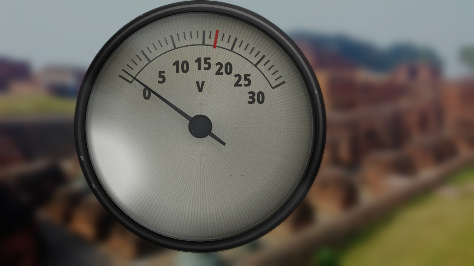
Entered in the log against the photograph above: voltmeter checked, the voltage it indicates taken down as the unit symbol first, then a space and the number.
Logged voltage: V 1
